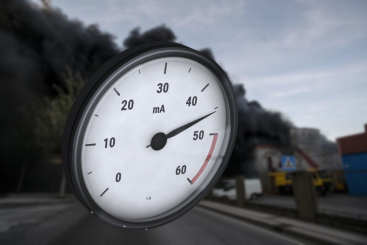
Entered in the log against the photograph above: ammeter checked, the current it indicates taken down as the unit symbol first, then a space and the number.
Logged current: mA 45
